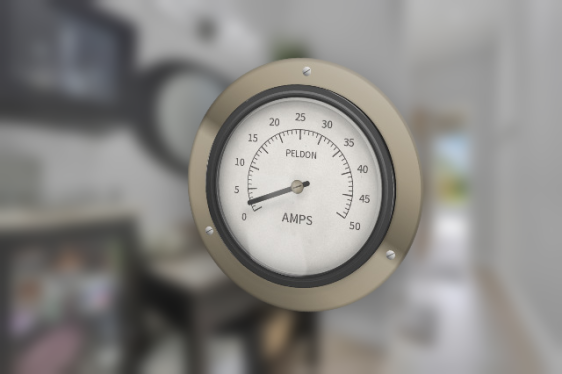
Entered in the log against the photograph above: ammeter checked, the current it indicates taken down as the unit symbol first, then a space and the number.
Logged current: A 2
